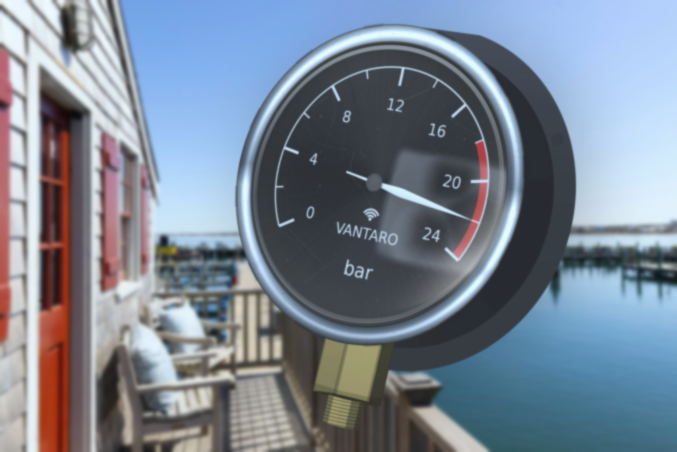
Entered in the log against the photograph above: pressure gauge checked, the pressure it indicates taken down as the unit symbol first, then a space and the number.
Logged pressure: bar 22
